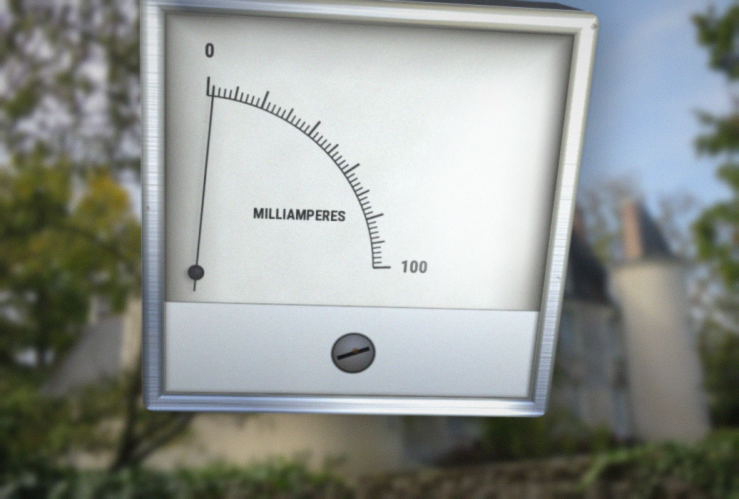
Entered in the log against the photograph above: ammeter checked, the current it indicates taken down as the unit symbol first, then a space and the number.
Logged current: mA 2
